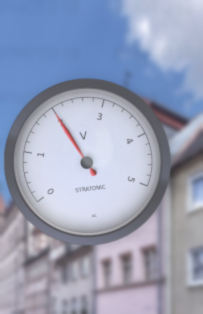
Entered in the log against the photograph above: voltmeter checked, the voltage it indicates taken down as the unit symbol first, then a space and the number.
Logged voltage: V 2
